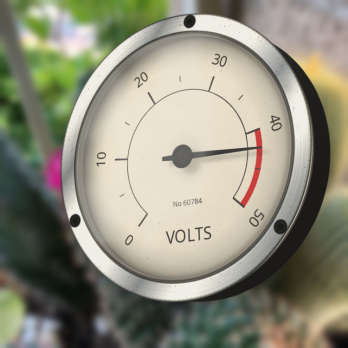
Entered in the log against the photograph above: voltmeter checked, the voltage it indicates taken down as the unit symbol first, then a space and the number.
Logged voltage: V 42.5
